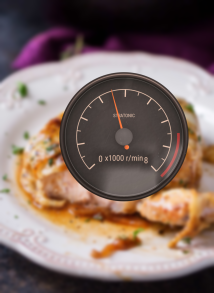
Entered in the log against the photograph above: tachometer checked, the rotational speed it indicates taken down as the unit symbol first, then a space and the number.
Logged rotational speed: rpm 3500
